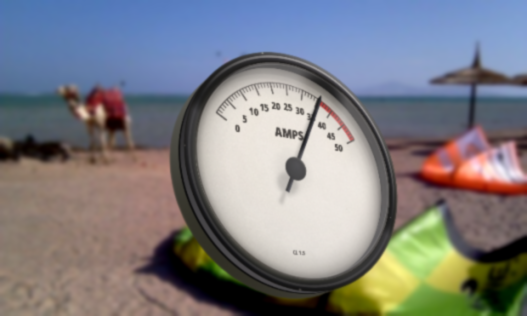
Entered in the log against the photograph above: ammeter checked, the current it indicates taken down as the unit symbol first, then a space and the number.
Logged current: A 35
